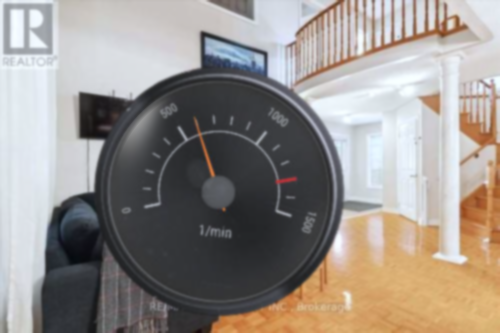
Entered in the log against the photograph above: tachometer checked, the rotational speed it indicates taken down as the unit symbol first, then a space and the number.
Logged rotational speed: rpm 600
